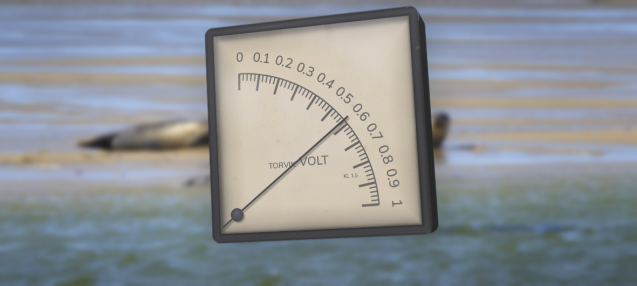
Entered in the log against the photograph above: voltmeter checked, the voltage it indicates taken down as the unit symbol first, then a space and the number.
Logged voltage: V 0.58
